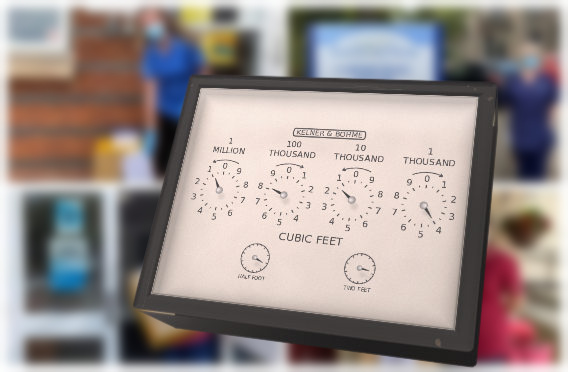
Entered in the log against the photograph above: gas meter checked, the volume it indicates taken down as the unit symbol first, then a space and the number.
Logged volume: ft³ 81400
